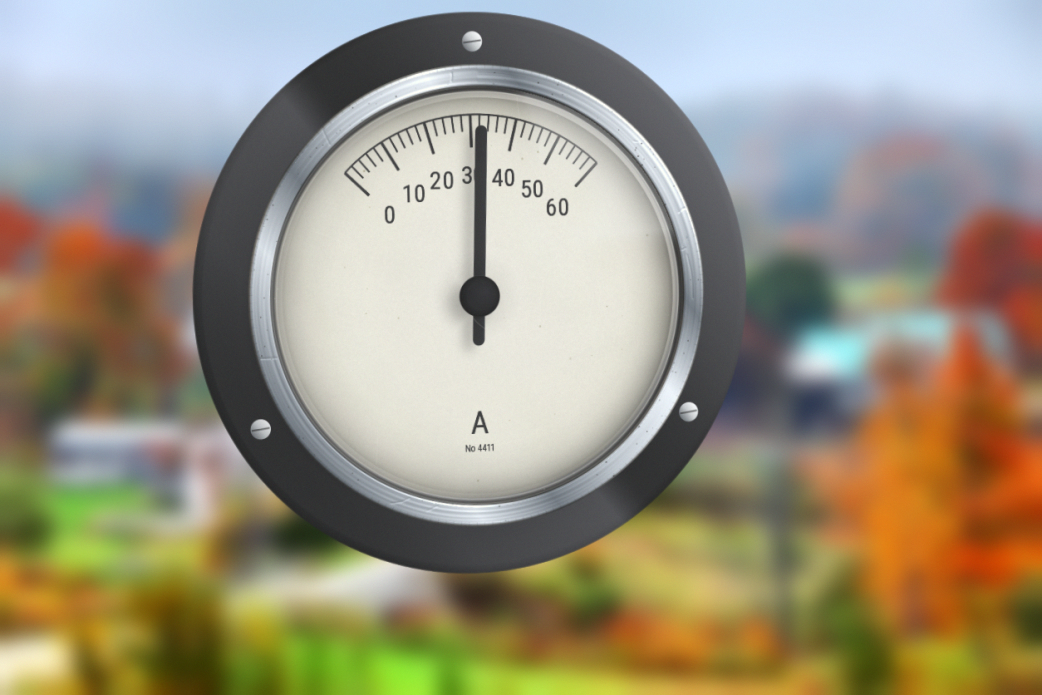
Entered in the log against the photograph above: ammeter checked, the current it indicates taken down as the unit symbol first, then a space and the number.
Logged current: A 32
